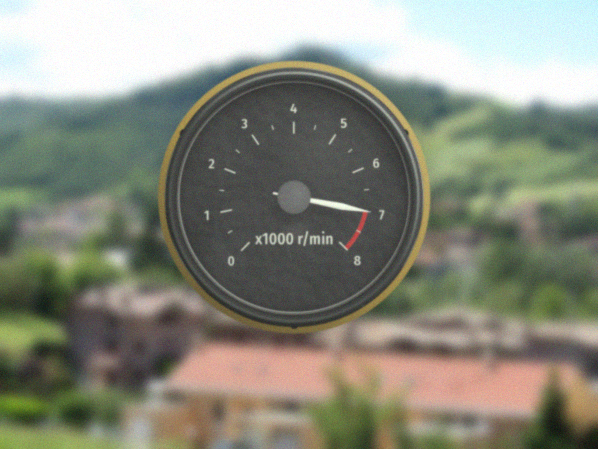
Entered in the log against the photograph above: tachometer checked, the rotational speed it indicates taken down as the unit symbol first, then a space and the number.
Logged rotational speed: rpm 7000
